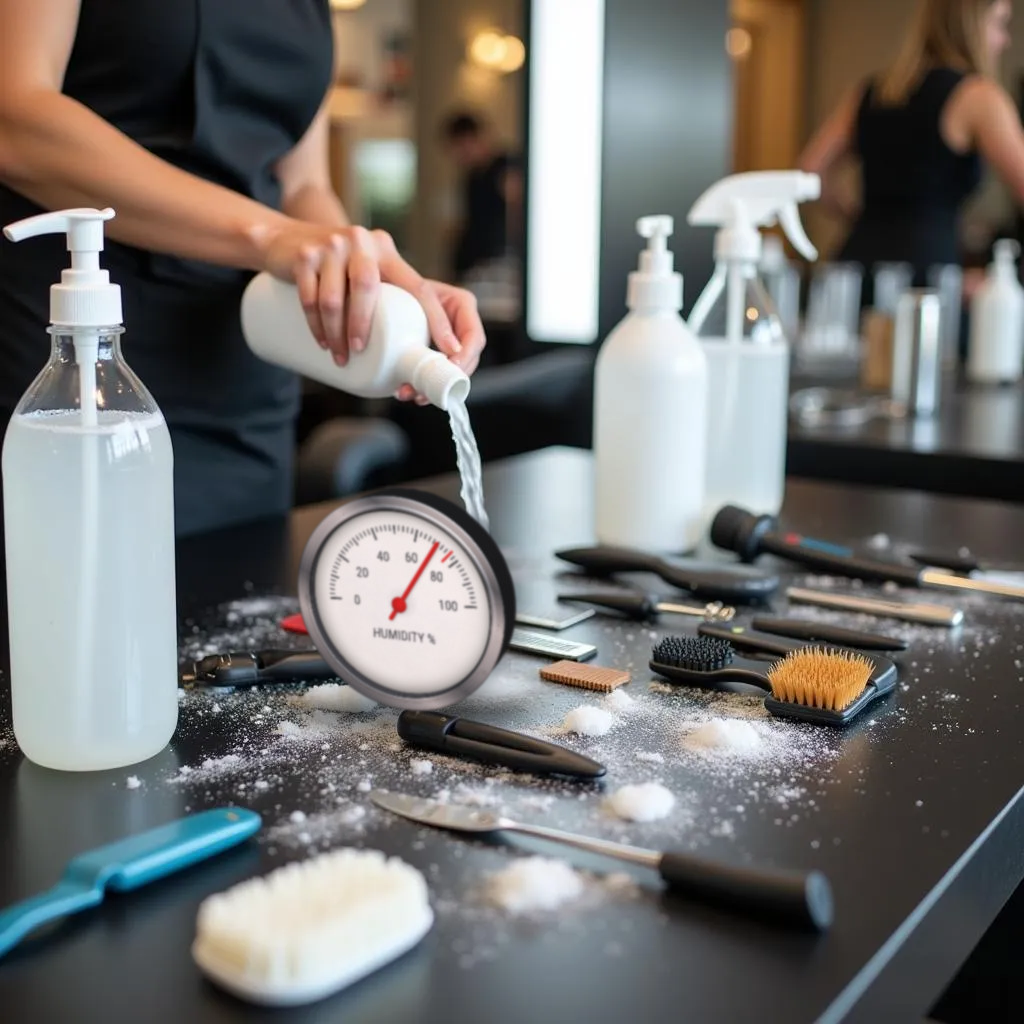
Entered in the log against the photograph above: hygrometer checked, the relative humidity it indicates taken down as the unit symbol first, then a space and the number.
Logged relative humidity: % 70
